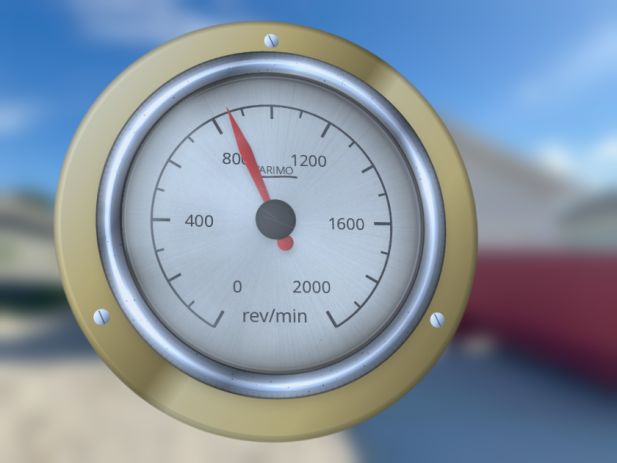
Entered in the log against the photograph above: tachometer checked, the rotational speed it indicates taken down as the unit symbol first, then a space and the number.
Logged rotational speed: rpm 850
